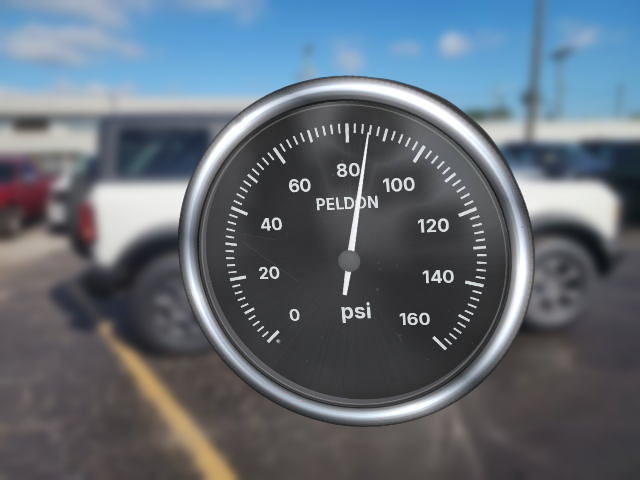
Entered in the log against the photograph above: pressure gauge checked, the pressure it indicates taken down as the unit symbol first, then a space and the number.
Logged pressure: psi 86
